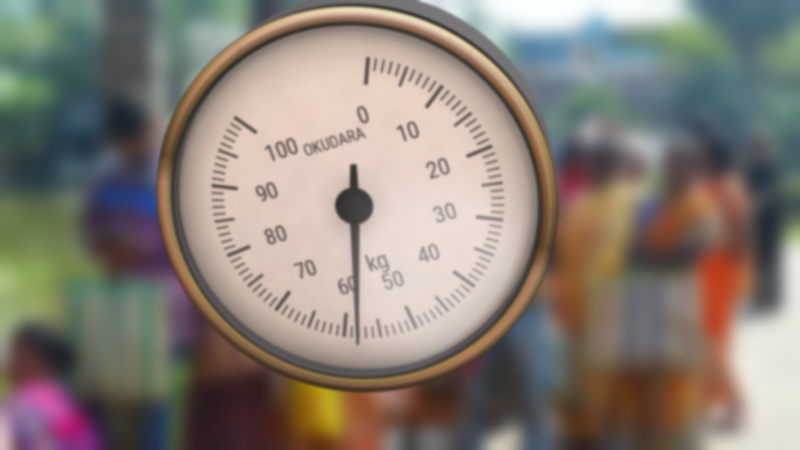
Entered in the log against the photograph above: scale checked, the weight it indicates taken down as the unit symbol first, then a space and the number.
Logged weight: kg 58
